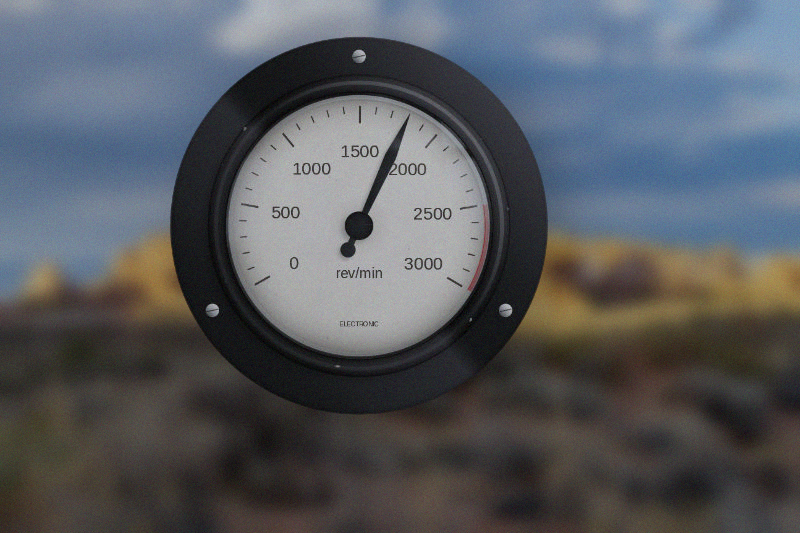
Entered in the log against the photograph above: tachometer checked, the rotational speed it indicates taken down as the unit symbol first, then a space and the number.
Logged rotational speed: rpm 1800
